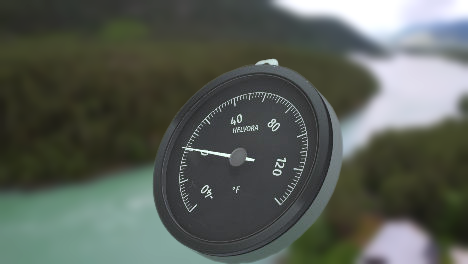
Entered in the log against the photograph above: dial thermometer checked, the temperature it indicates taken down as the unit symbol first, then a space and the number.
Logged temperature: °F 0
